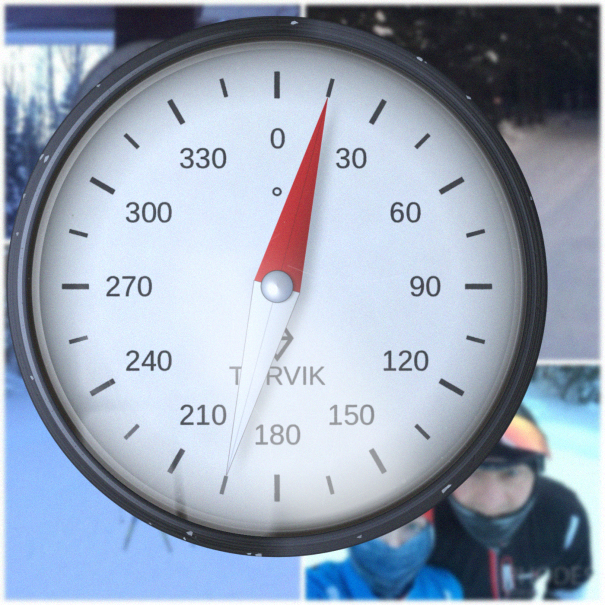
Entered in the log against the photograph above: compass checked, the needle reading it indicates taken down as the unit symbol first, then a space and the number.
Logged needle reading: ° 15
